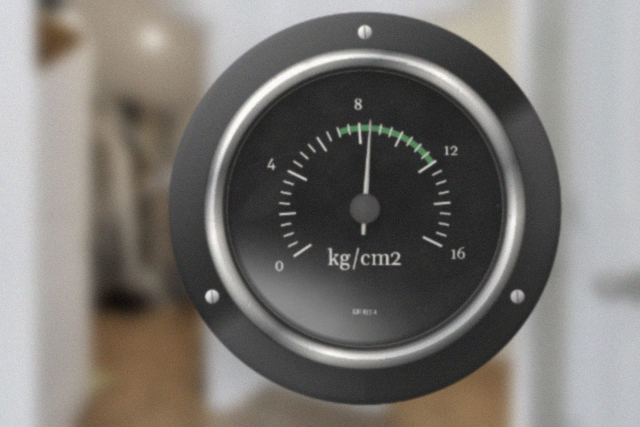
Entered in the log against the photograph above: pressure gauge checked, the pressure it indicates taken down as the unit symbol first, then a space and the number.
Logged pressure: kg/cm² 8.5
